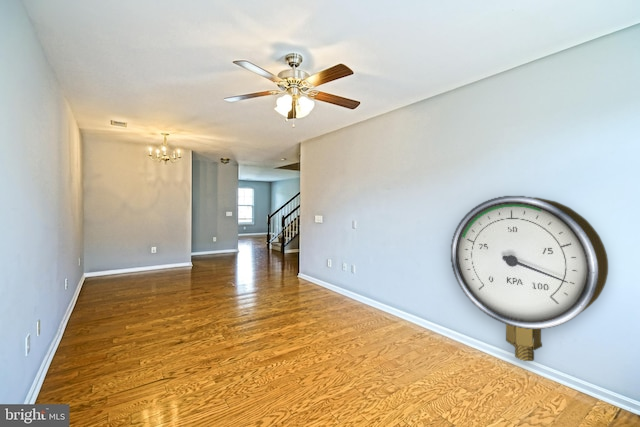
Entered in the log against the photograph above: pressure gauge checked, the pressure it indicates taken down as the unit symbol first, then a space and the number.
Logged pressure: kPa 90
